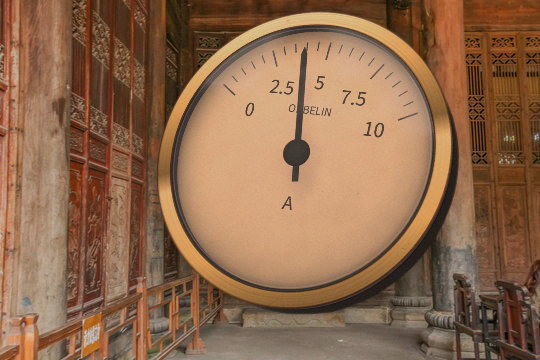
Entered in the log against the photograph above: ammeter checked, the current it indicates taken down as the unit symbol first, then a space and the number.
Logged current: A 4
